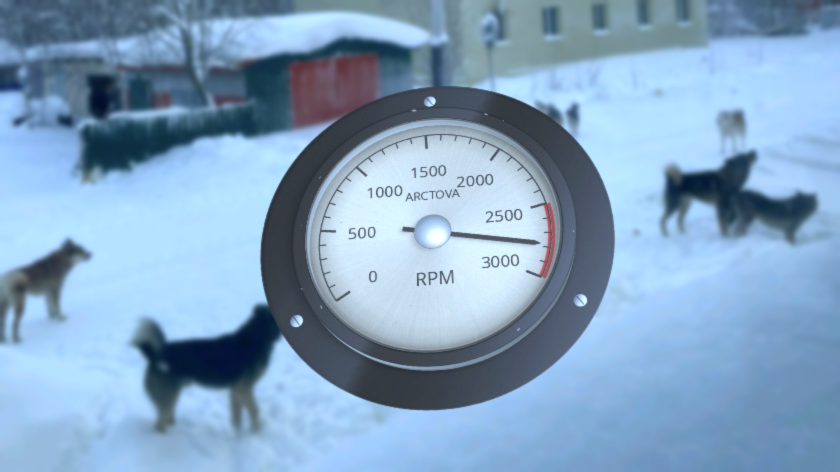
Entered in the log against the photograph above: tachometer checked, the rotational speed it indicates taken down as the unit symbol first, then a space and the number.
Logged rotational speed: rpm 2800
